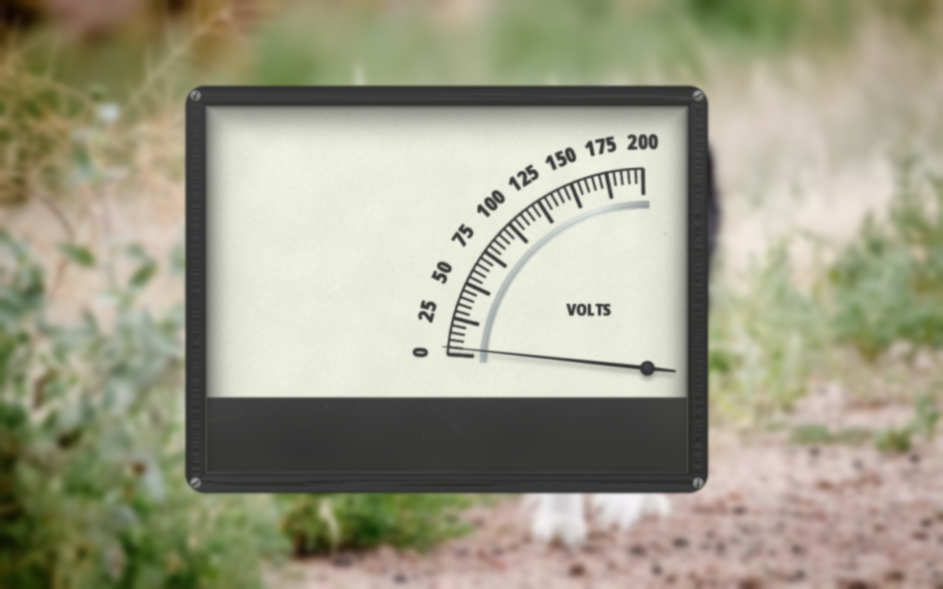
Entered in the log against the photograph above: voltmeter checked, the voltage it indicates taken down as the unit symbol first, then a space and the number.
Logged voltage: V 5
